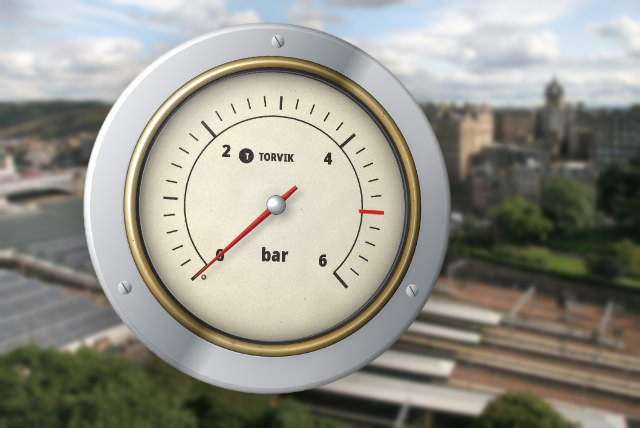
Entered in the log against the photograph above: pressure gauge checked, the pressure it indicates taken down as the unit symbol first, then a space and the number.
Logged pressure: bar 0
